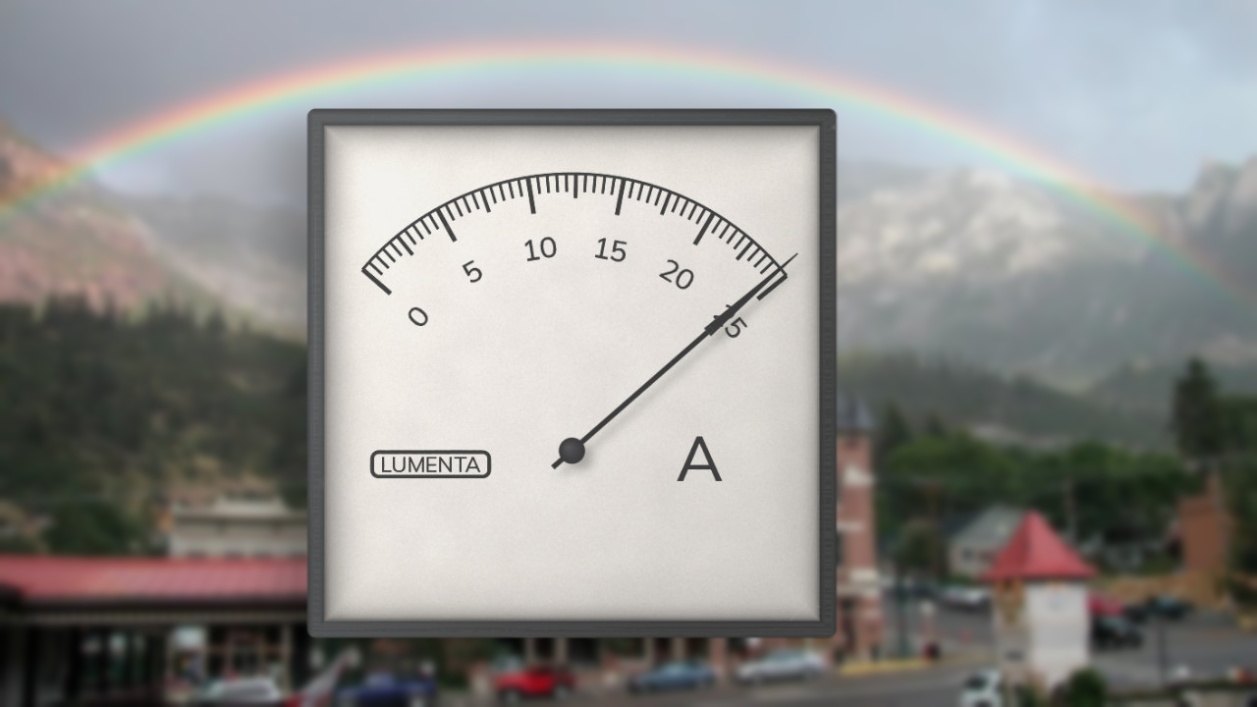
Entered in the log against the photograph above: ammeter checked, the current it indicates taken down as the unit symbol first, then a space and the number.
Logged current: A 24.5
